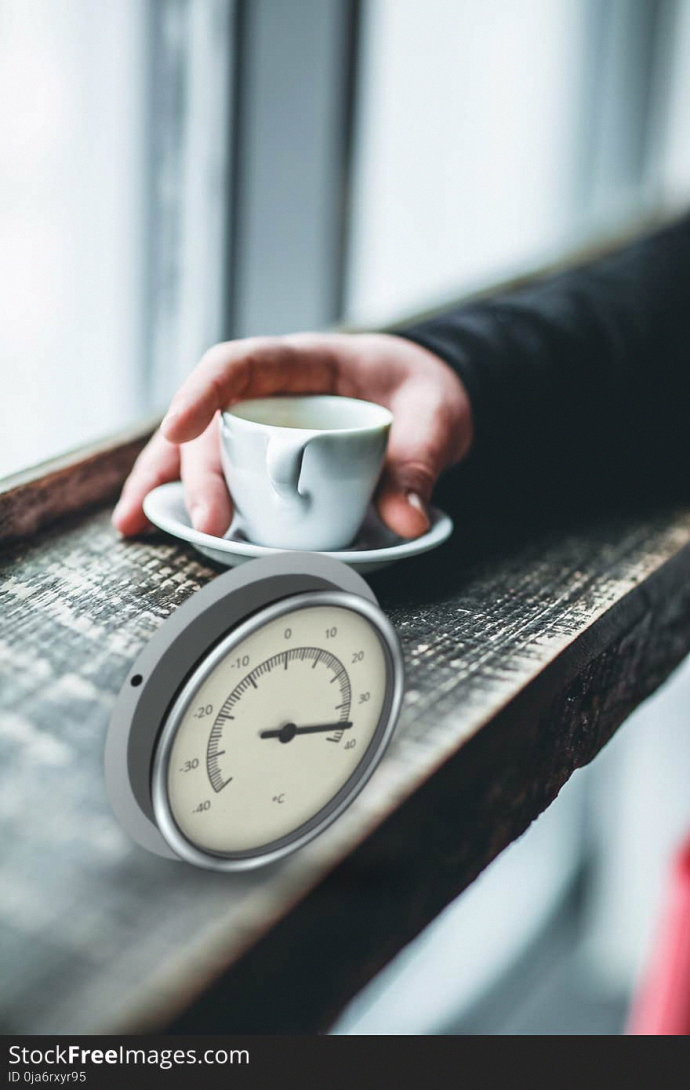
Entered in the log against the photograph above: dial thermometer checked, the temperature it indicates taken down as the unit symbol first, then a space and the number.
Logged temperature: °C 35
